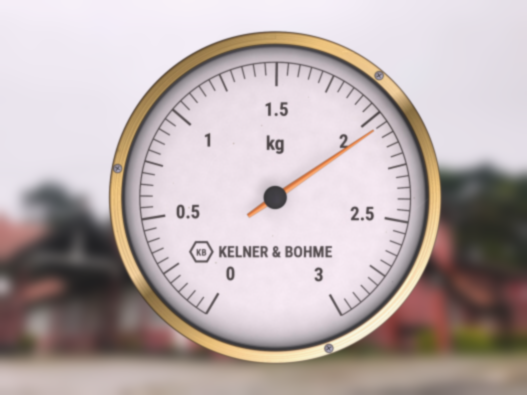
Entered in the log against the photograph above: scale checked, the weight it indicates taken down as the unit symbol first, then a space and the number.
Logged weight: kg 2.05
